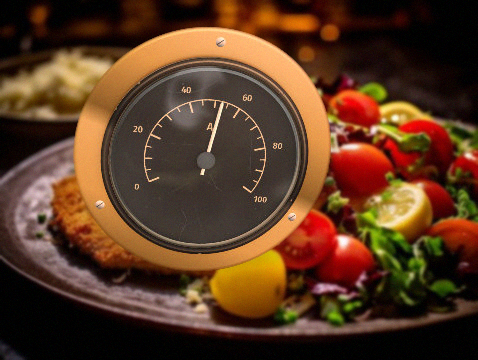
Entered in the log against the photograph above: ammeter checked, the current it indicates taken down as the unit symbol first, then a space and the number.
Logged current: A 52.5
